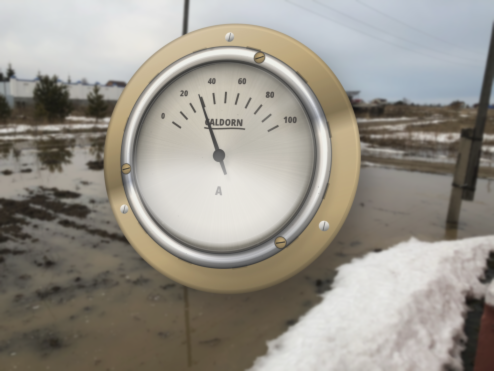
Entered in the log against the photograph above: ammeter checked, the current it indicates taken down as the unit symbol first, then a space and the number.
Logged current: A 30
